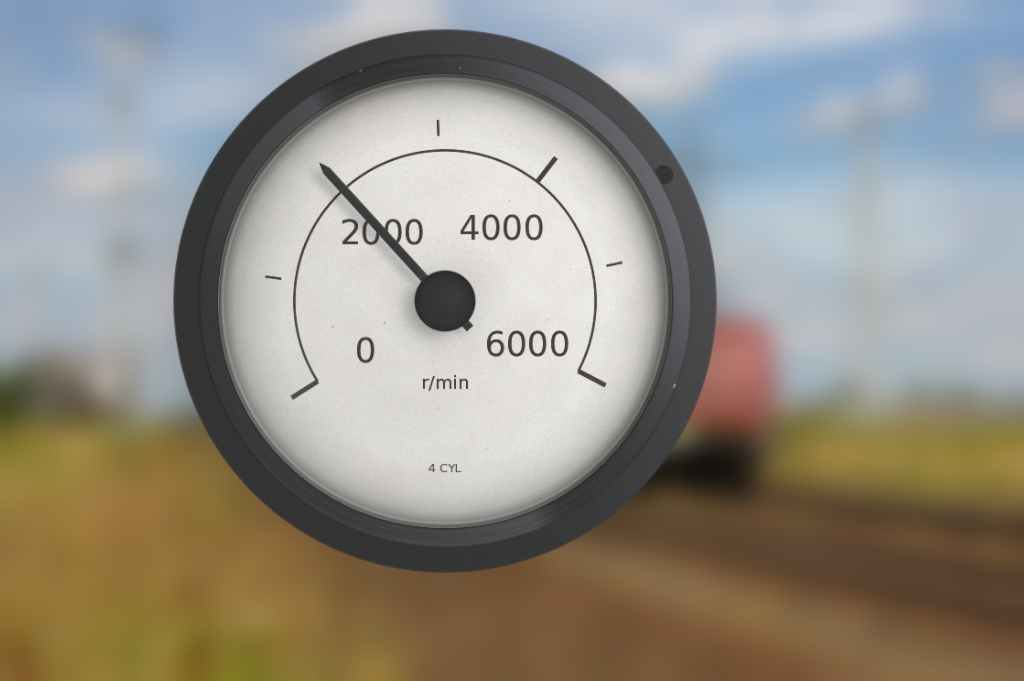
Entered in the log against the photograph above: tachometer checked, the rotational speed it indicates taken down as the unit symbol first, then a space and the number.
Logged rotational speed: rpm 2000
